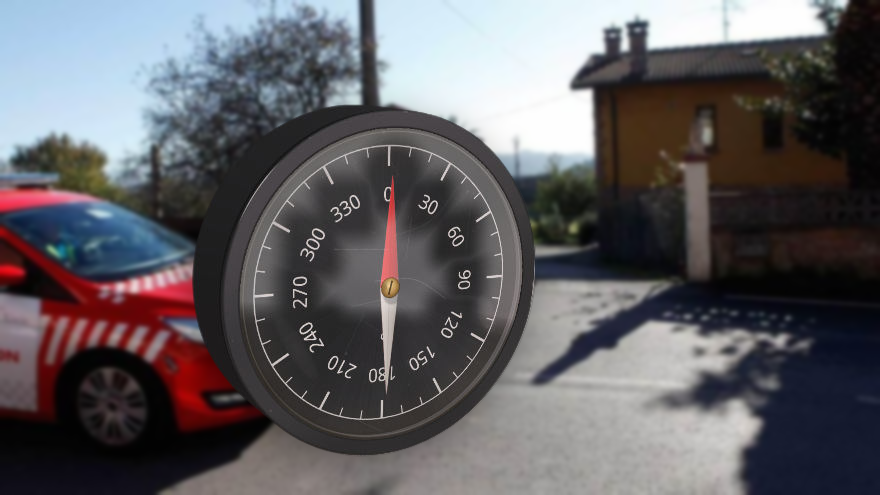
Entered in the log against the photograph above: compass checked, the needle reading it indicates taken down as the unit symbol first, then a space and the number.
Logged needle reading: ° 0
